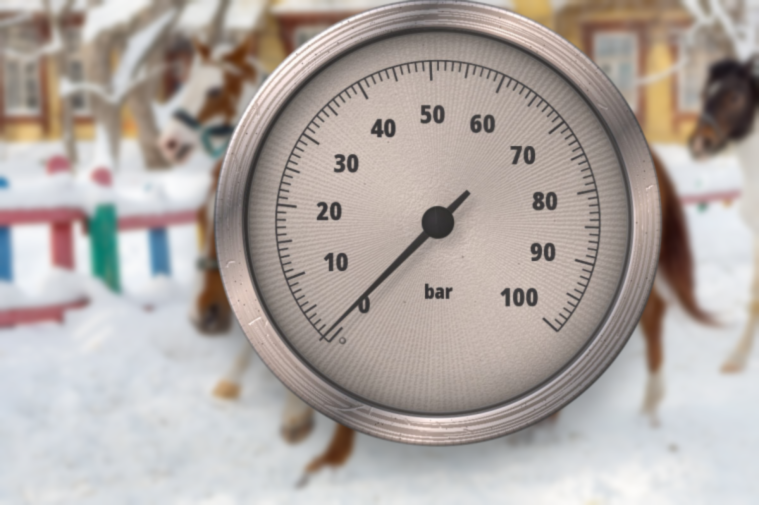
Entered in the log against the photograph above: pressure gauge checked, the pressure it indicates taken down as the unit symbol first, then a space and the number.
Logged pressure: bar 1
